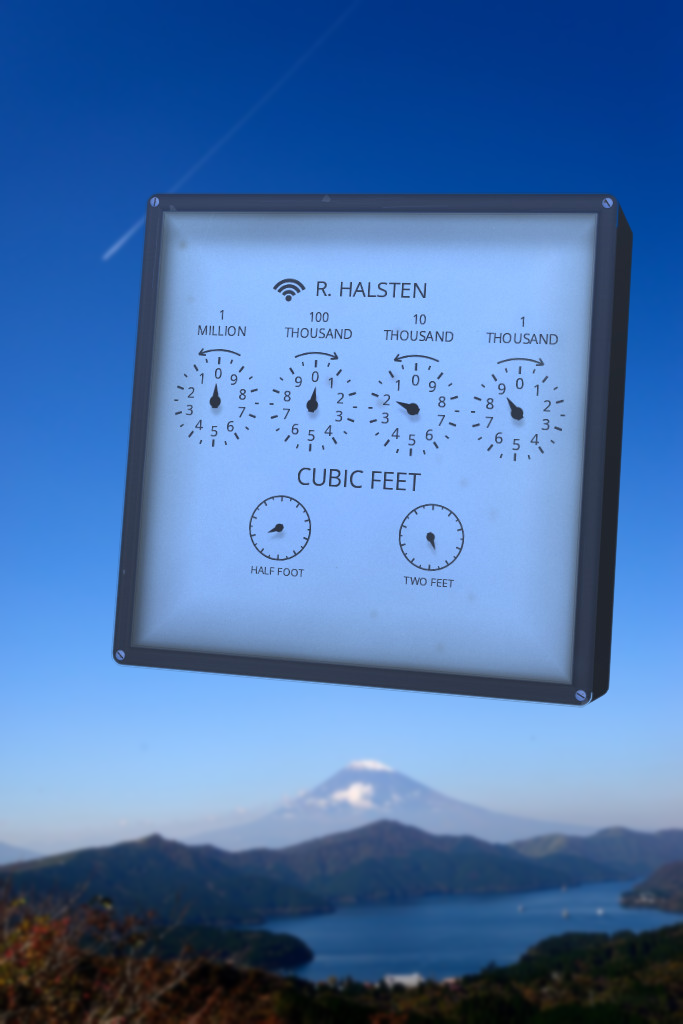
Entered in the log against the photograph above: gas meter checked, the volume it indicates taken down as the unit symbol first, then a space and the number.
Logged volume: ft³ 1900
